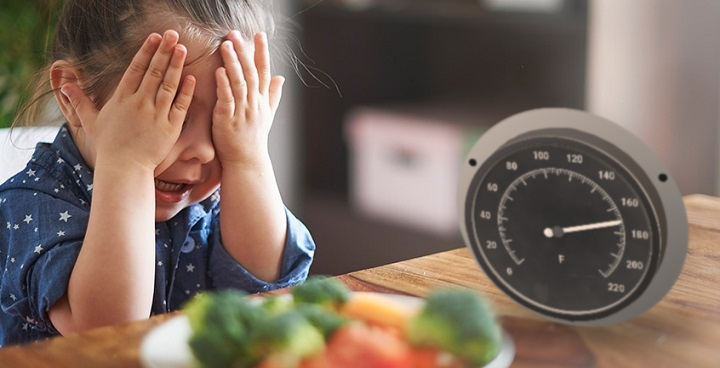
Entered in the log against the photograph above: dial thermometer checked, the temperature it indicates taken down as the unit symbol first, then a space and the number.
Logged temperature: °F 170
